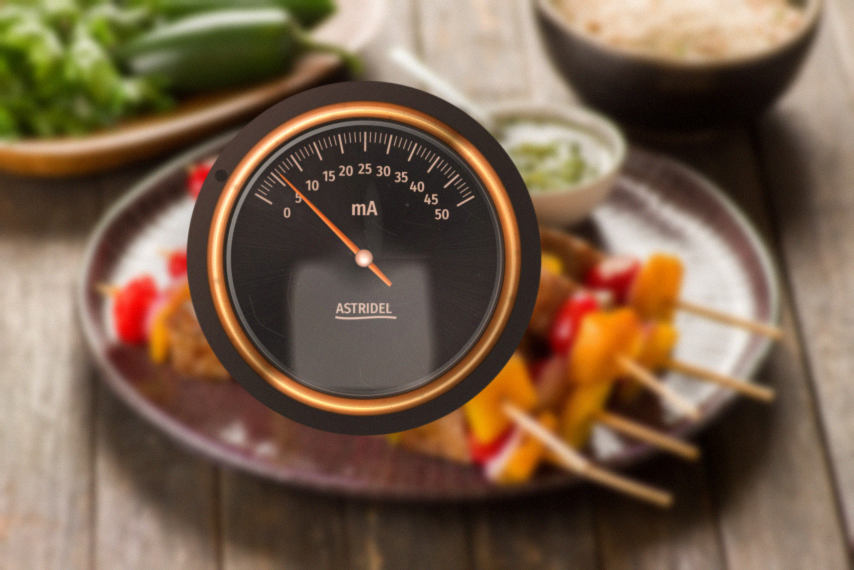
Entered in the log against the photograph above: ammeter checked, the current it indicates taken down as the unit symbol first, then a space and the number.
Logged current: mA 6
